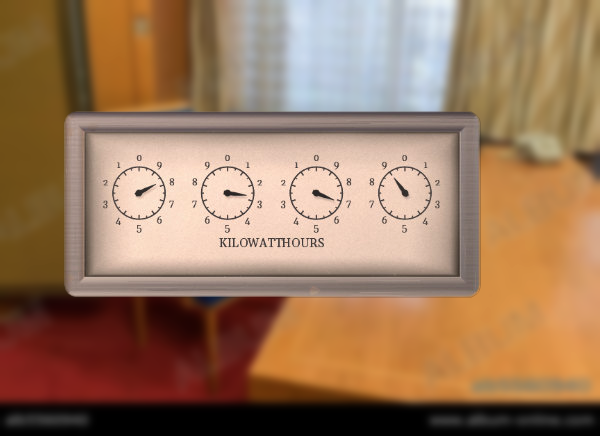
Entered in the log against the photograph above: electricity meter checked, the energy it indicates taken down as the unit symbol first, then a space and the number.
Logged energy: kWh 8269
